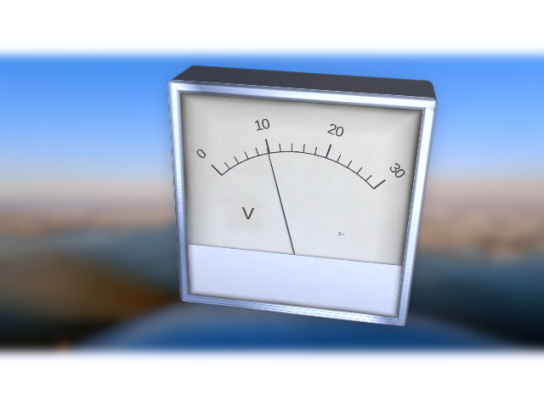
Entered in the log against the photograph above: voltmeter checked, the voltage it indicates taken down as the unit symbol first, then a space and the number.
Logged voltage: V 10
